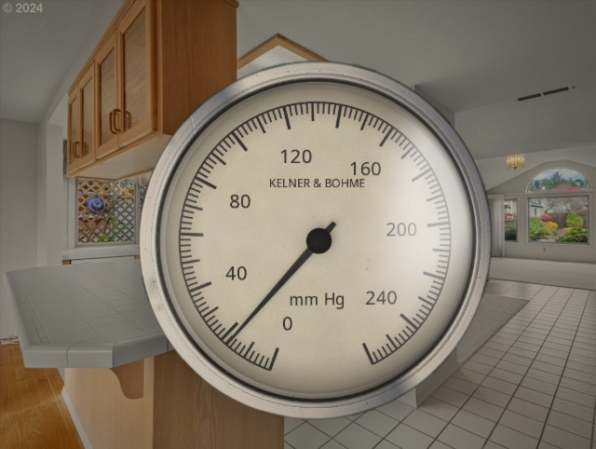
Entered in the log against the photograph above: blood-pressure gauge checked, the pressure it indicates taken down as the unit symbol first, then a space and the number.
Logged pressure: mmHg 18
